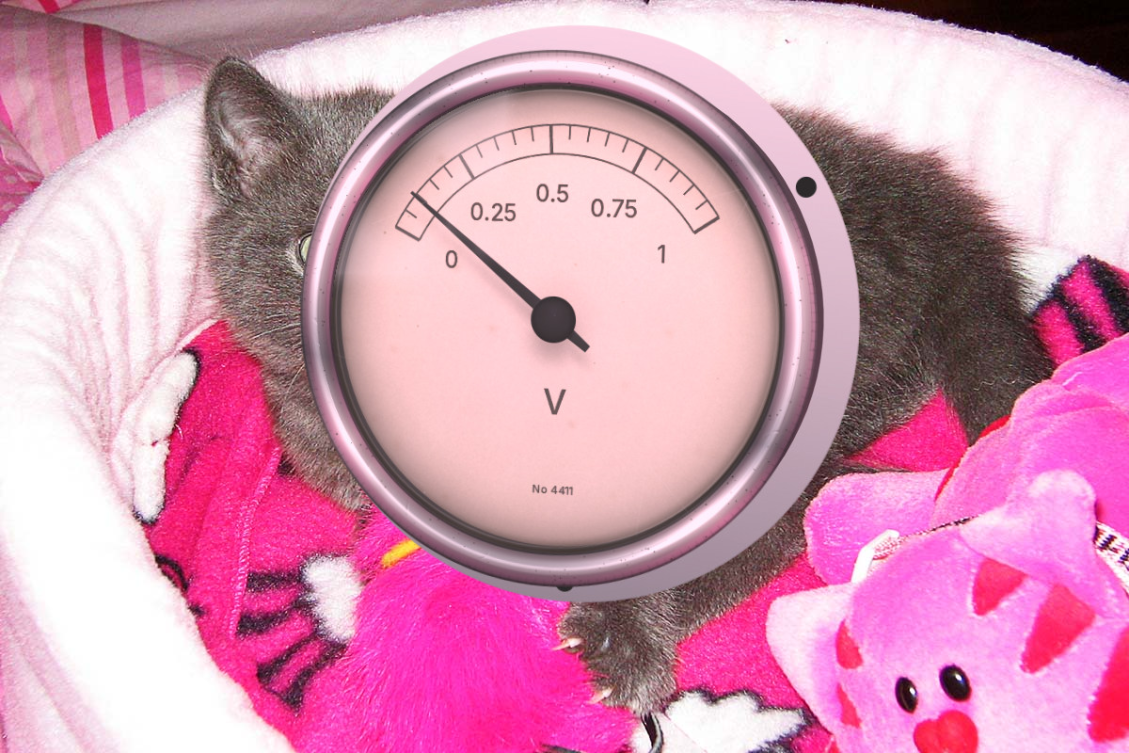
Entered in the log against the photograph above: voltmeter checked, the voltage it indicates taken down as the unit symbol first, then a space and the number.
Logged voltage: V 0.1
